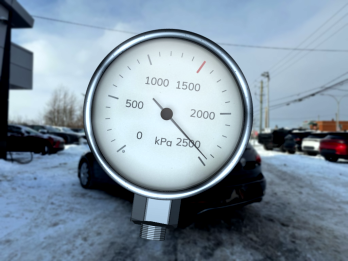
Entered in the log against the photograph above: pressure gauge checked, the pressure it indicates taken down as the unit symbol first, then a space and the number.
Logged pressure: kPa 2450
